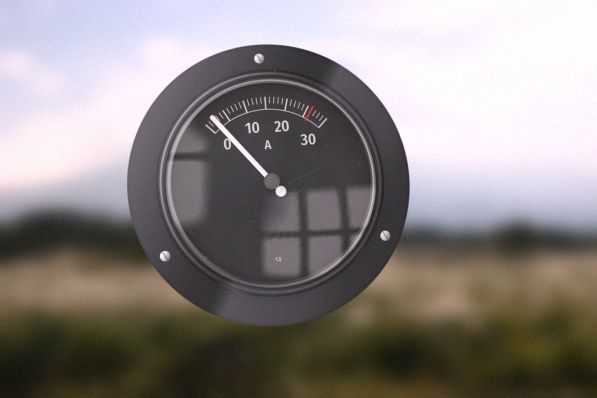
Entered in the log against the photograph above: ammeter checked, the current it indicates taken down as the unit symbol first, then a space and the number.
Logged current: A 2
